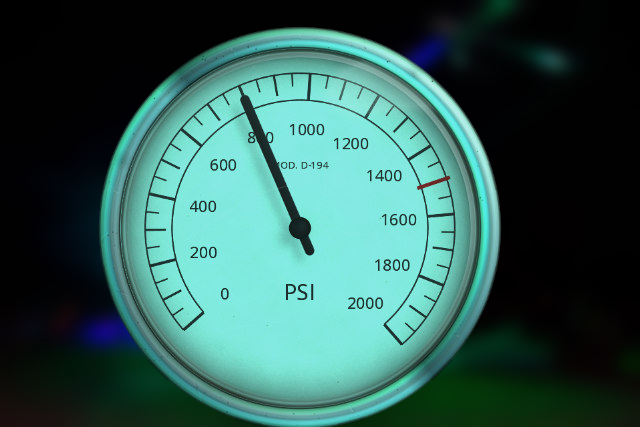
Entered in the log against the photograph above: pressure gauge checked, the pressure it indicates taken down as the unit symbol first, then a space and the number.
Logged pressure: psi 800
